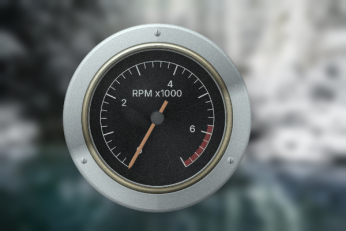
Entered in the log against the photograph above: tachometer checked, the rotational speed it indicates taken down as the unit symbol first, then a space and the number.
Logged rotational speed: rpm 0
